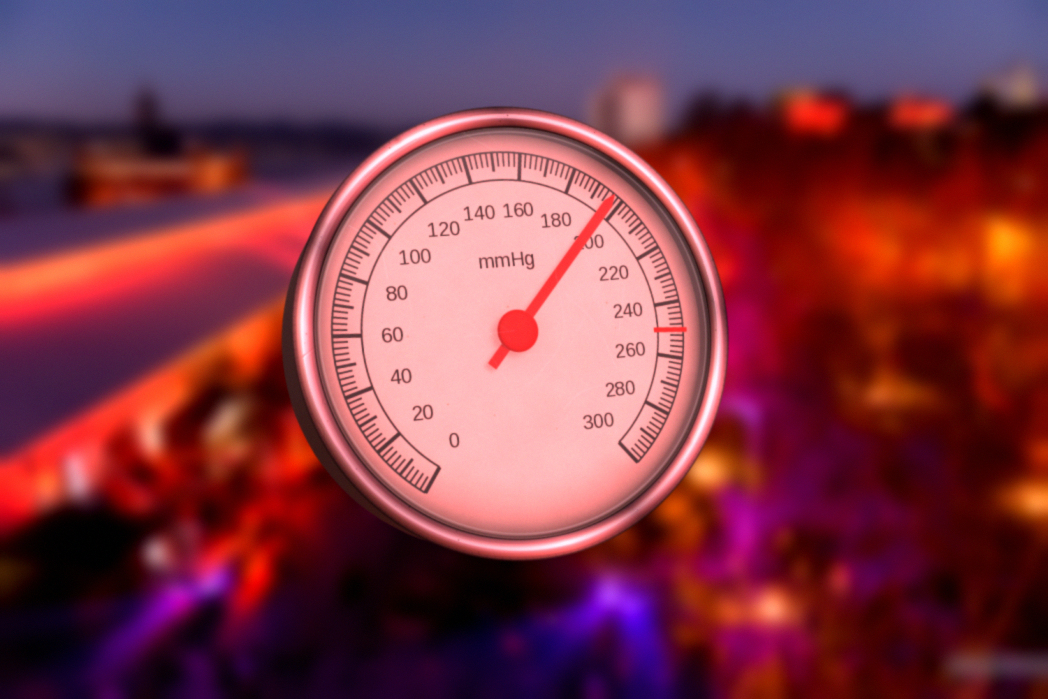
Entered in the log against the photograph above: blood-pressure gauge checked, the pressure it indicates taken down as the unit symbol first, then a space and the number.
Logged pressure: mmHg 196
